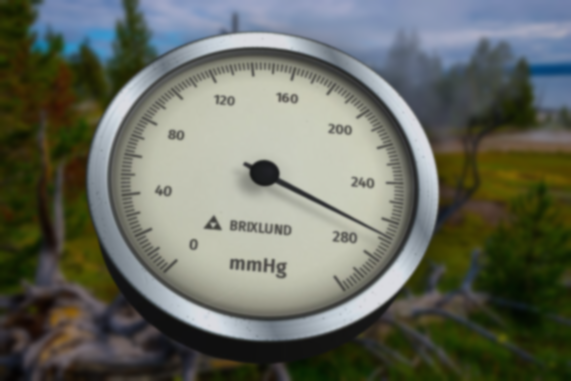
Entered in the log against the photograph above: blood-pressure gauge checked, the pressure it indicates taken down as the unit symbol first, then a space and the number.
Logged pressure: mmHg 270
